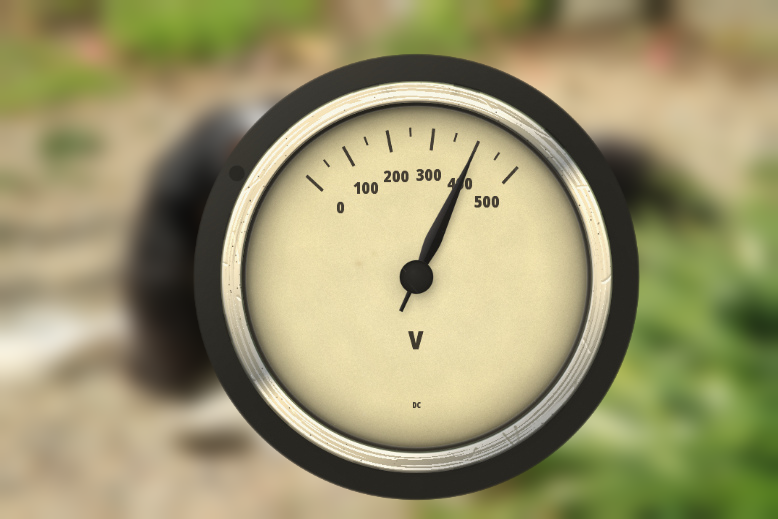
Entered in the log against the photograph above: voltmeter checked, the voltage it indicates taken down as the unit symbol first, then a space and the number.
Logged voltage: V 400
